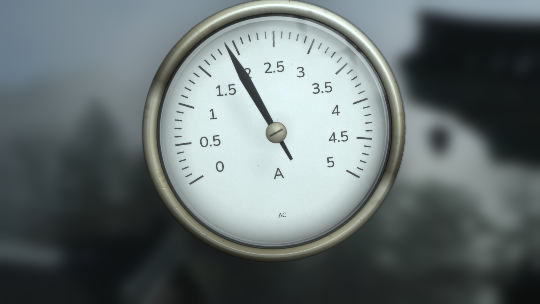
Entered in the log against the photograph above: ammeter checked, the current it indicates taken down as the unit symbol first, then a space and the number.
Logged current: A 1.9
